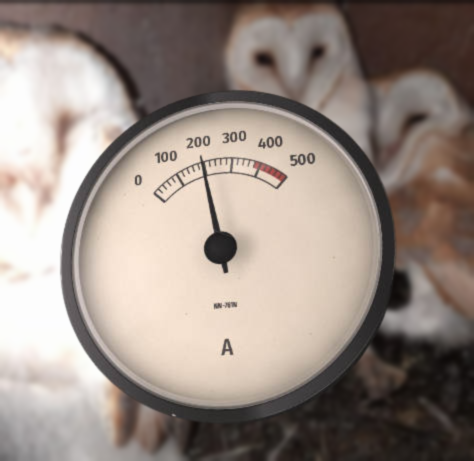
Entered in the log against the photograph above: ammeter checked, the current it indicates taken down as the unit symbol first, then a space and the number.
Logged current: A 200
